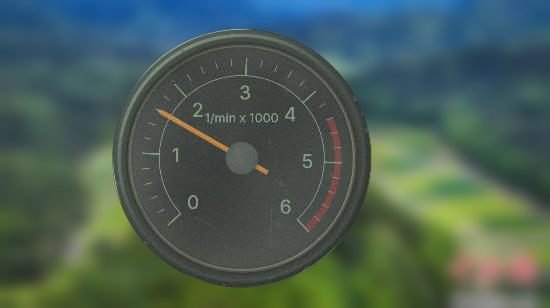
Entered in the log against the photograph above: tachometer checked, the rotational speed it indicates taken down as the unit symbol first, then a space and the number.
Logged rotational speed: rpm 1600
